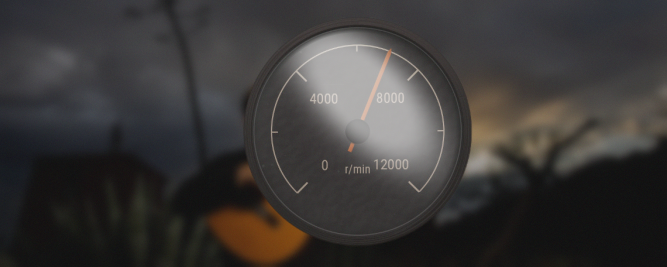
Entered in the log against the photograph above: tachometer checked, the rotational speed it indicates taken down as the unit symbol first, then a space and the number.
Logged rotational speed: rpm 7000
